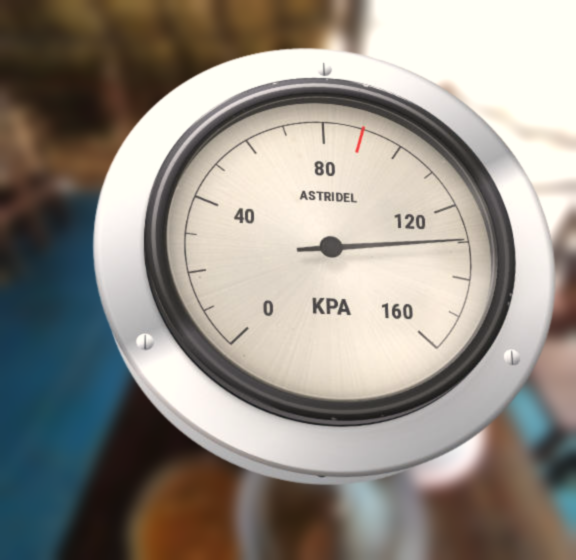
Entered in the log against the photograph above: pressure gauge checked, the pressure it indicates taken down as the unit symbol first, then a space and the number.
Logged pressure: kPa 130
